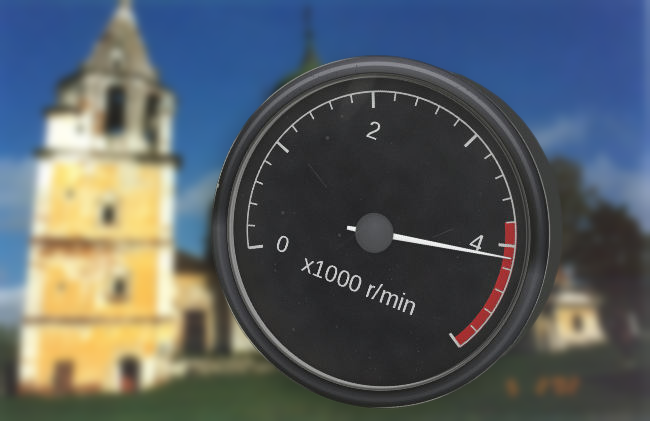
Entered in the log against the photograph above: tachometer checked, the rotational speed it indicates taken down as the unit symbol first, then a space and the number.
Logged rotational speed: rpm 4100
